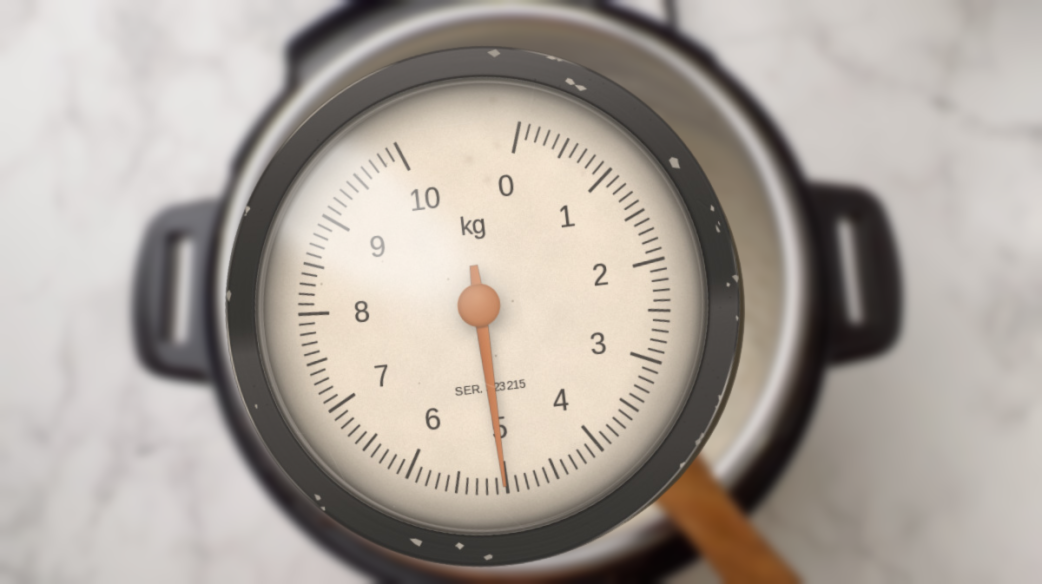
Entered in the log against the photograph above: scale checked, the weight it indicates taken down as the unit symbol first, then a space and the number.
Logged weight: kg 5
